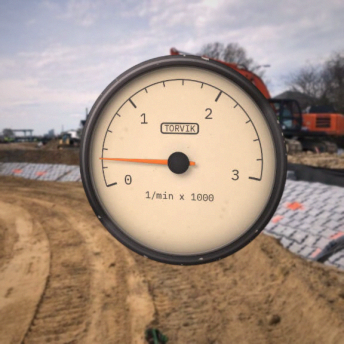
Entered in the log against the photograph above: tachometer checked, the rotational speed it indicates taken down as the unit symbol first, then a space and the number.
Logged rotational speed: rpm 300
